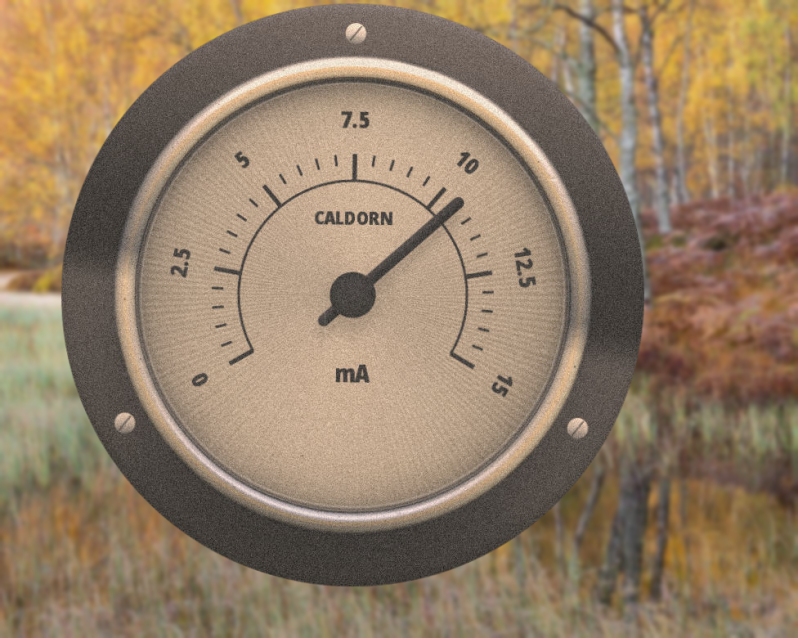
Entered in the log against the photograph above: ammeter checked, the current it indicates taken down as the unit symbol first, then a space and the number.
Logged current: mA 10.5
